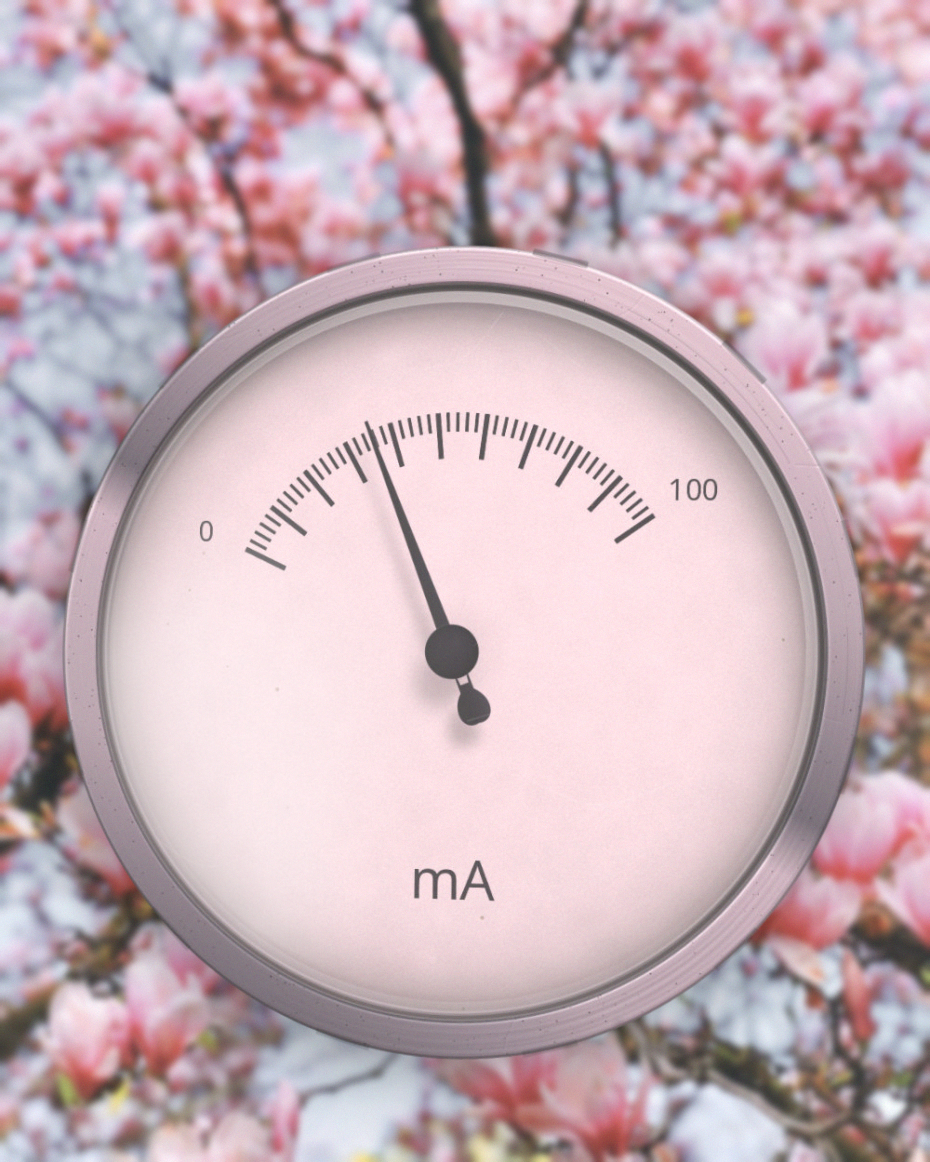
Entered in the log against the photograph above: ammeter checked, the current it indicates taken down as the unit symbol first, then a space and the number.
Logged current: mA 36
